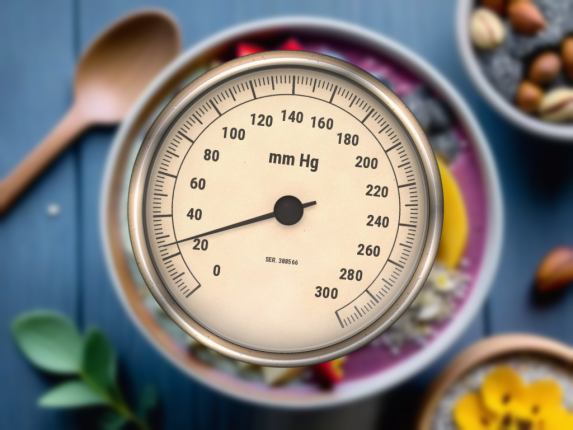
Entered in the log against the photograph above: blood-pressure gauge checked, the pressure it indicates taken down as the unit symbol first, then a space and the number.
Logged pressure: mmHg 26
